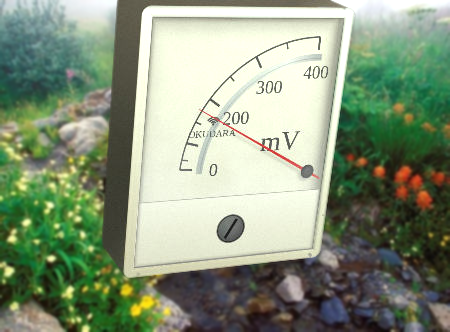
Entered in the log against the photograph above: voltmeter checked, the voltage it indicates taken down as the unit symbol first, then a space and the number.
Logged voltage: mV 175
